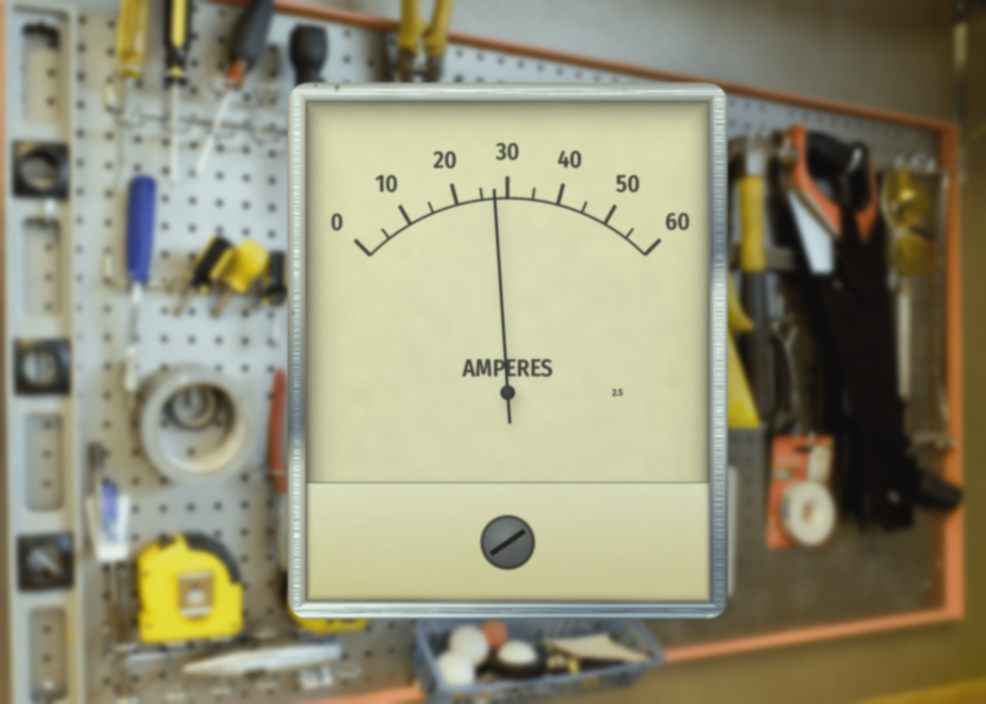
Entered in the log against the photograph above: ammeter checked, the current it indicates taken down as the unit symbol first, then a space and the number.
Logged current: A 27.5
